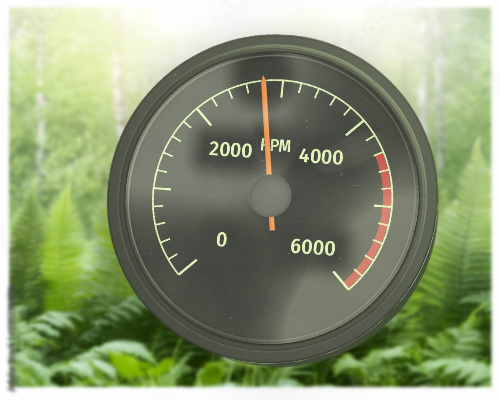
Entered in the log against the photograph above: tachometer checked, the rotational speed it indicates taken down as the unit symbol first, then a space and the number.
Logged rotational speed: rpm 2800
